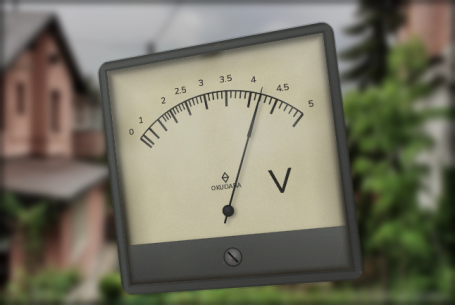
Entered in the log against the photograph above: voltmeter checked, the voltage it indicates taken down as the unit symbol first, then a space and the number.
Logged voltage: V 4.2
